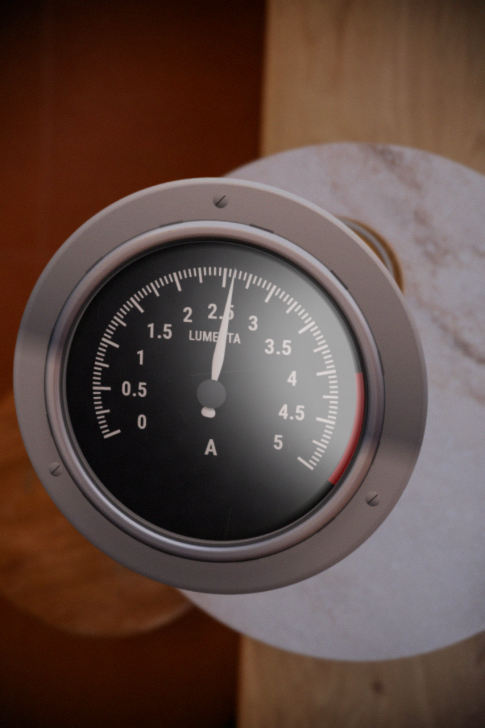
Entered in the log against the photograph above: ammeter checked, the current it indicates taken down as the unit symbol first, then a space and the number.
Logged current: A 2.6
